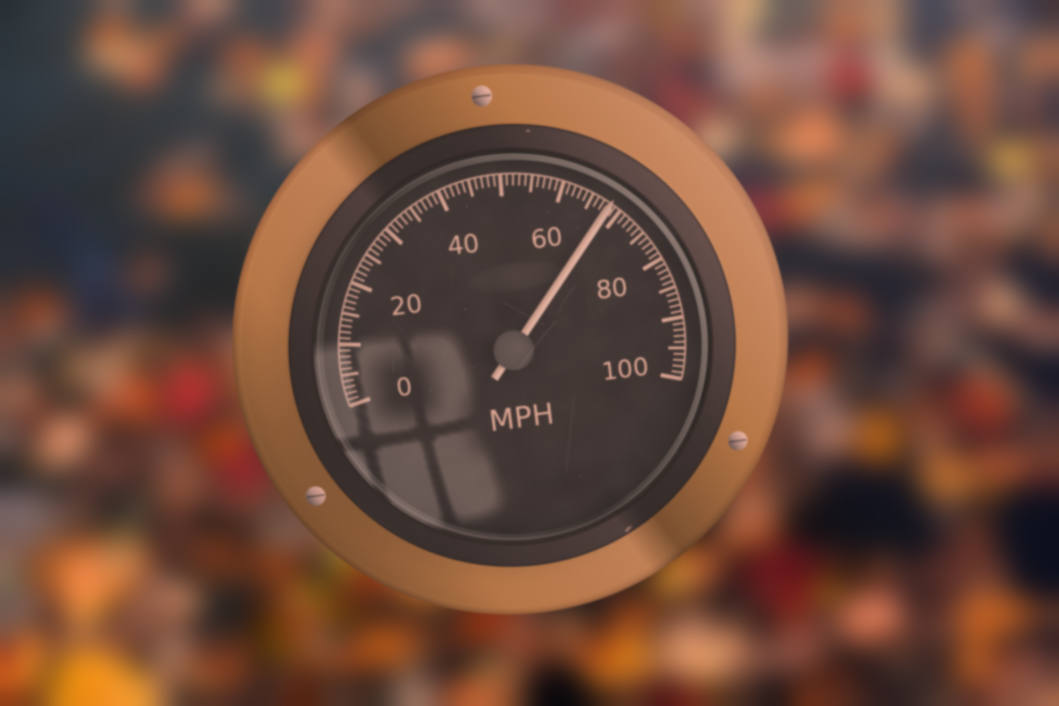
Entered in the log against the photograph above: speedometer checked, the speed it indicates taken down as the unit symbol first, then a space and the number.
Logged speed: mph 68
